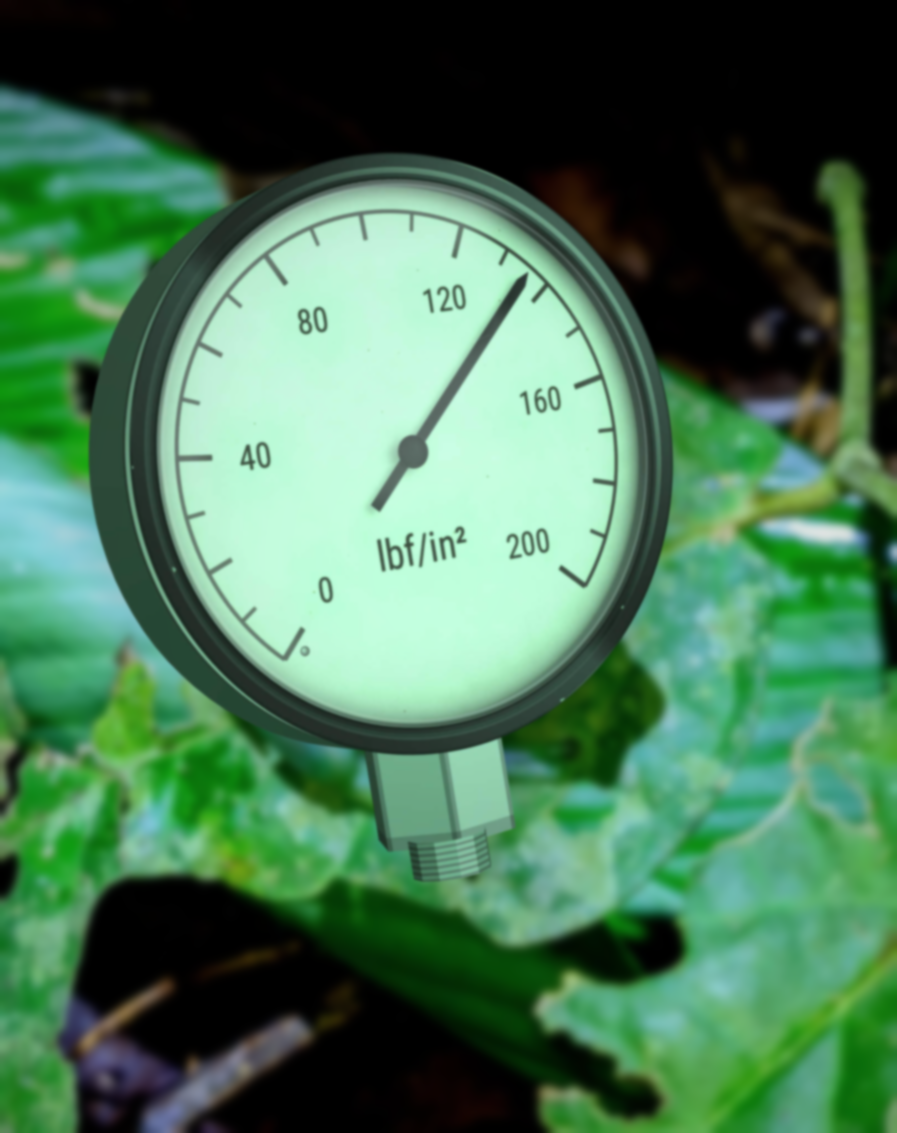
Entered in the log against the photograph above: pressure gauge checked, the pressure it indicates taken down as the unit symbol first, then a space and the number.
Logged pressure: psi 135
